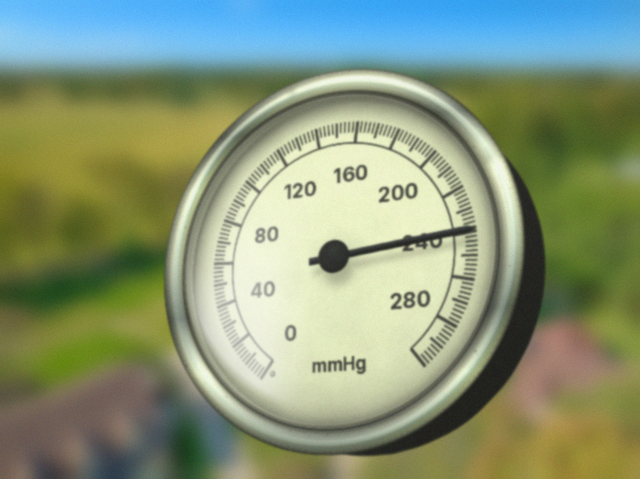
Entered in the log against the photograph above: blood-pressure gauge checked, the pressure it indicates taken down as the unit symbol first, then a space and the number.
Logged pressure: mmHg 240
